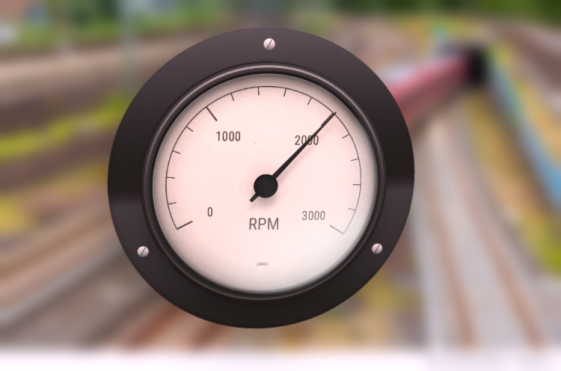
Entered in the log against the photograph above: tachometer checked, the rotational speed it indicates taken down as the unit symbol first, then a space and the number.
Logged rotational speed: rpm 2000
